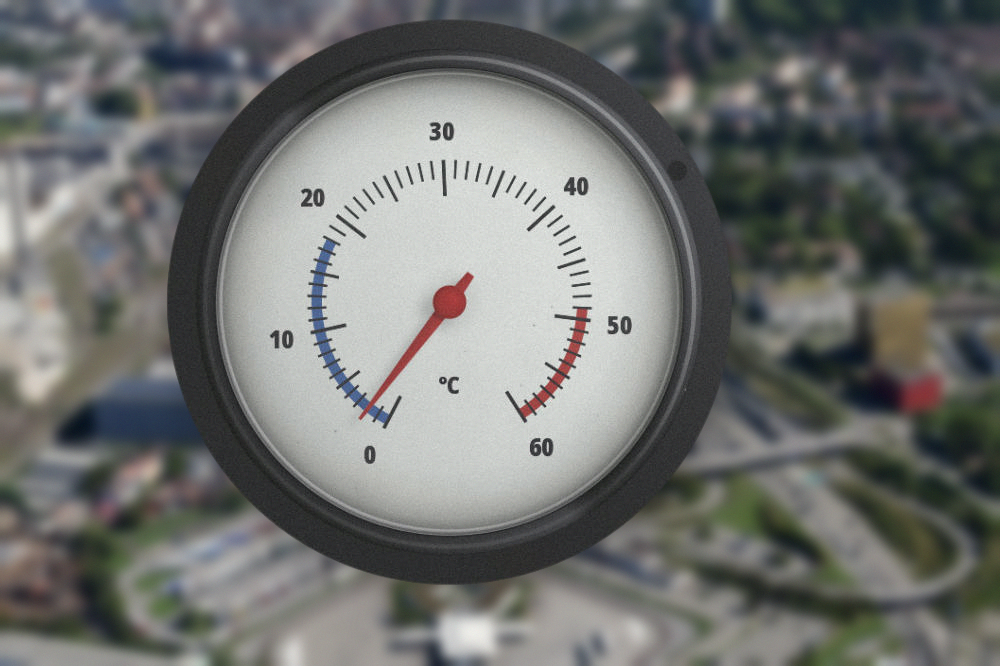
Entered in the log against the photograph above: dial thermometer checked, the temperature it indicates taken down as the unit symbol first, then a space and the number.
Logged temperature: °C 2
